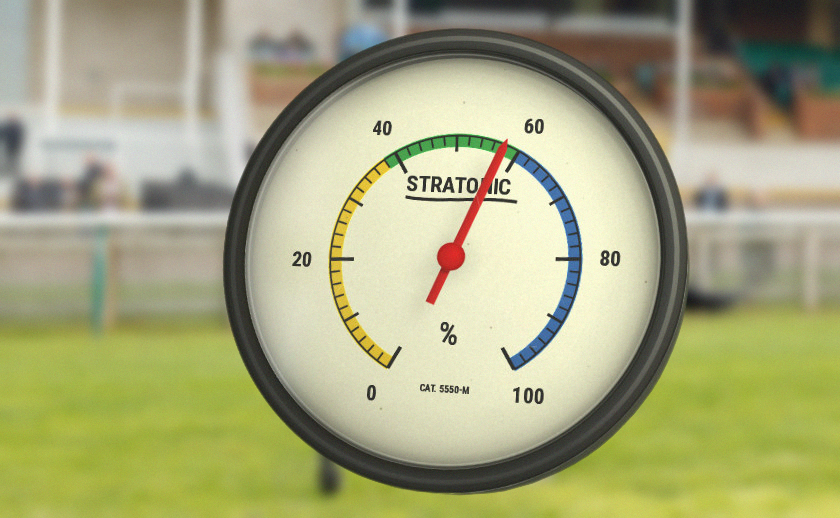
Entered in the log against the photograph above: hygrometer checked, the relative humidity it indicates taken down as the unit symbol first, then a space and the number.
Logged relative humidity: % 58
